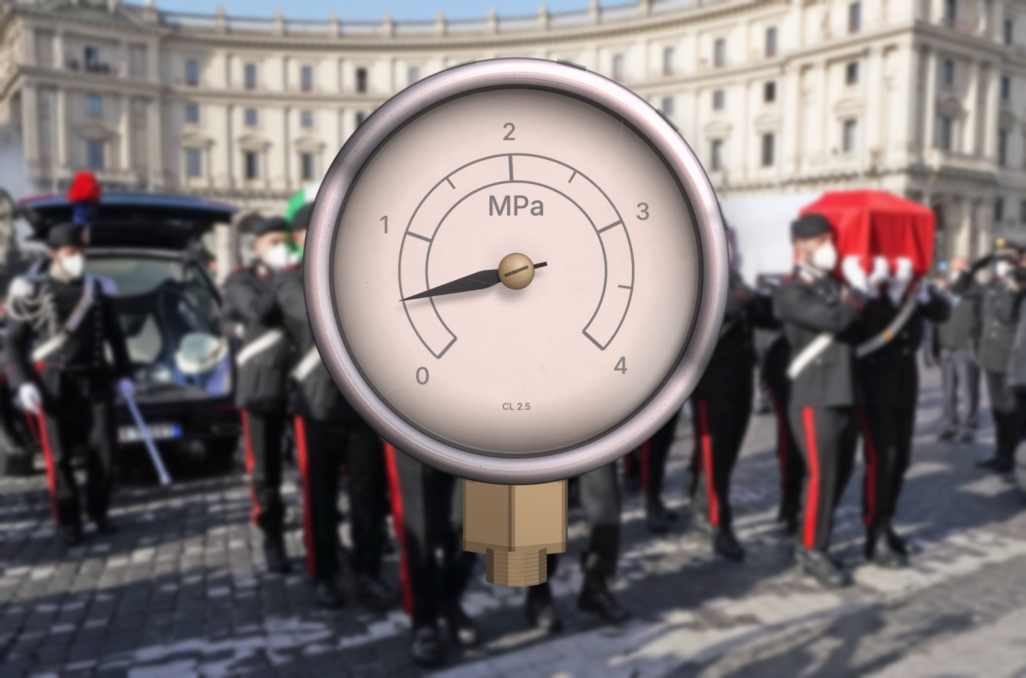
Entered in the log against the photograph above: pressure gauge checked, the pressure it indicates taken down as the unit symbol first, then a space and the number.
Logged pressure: MPa 0.5
